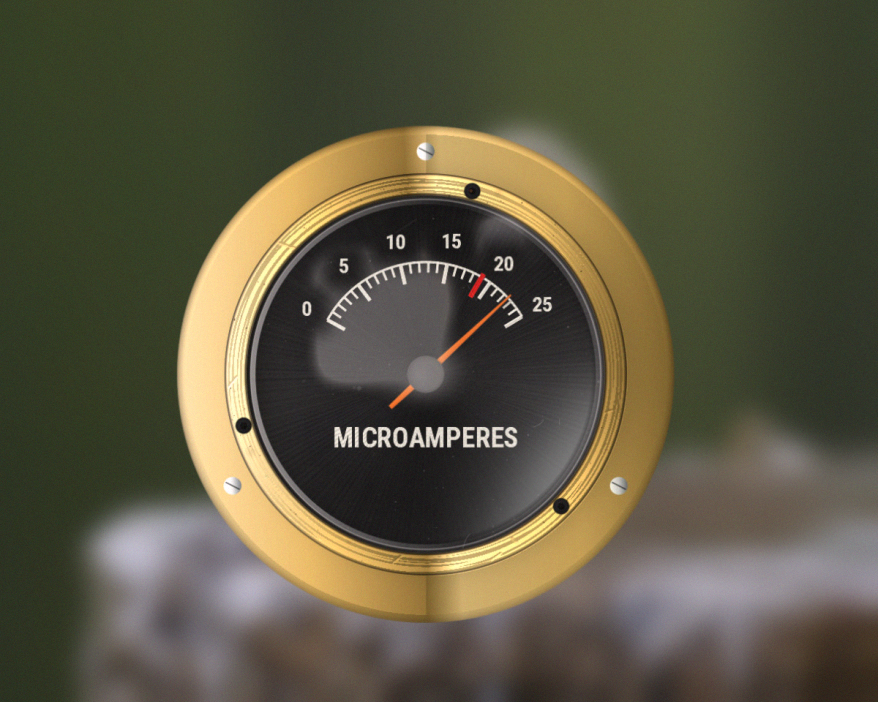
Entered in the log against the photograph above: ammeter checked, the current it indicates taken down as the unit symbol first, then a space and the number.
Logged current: µA 22.5
